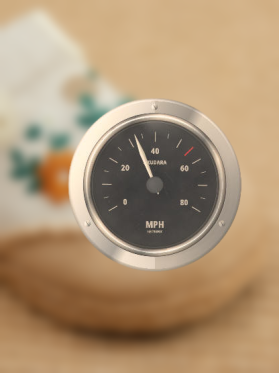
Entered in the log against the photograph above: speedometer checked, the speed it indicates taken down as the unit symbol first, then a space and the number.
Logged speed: mph 32.5
